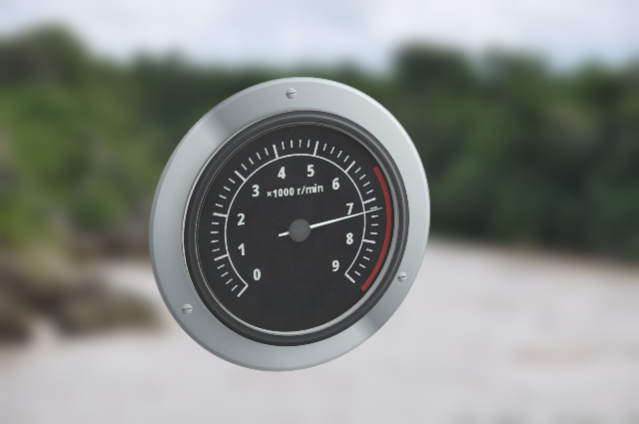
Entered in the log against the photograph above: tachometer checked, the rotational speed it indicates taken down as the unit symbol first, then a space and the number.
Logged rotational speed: rpm 7200
